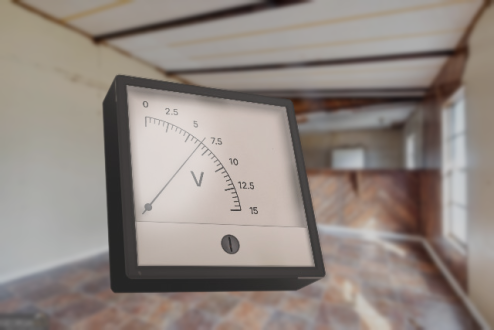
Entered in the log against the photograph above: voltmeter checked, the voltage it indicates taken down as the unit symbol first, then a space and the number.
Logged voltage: V 6.5
